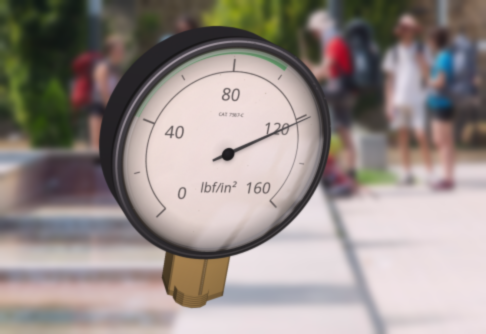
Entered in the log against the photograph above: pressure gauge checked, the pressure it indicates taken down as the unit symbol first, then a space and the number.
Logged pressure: psi 120
